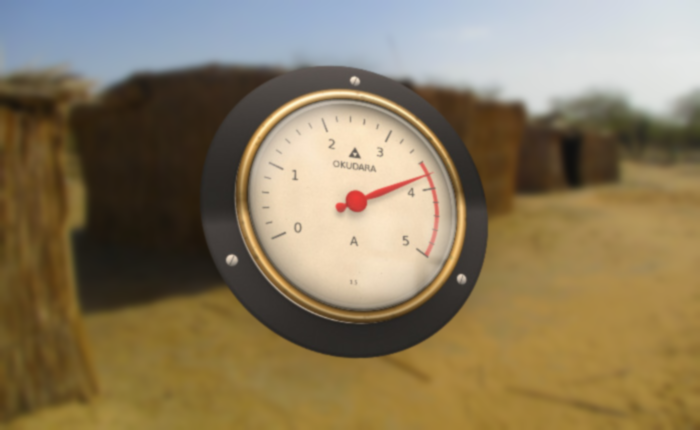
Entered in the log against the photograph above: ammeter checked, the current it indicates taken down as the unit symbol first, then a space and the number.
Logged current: A 3.8
